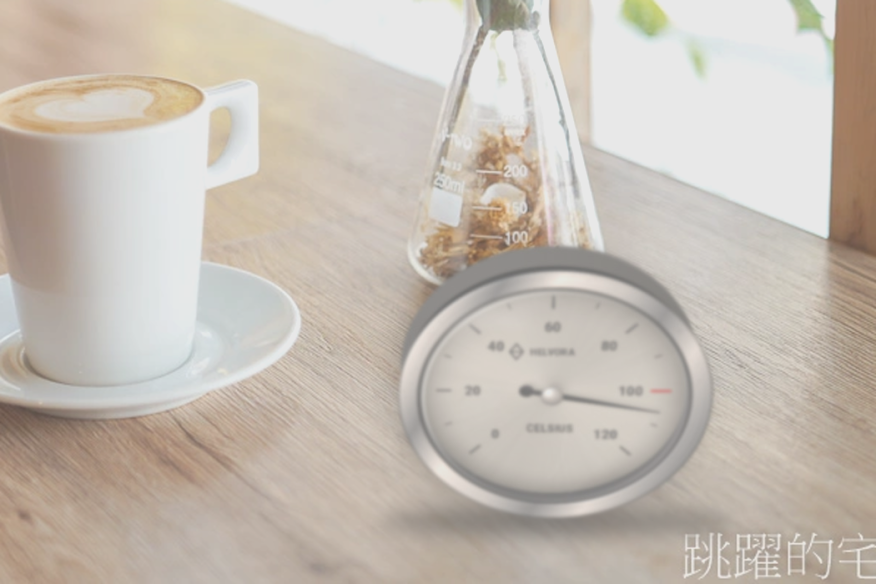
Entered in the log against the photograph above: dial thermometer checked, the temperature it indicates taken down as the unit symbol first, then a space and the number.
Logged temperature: °C 105
